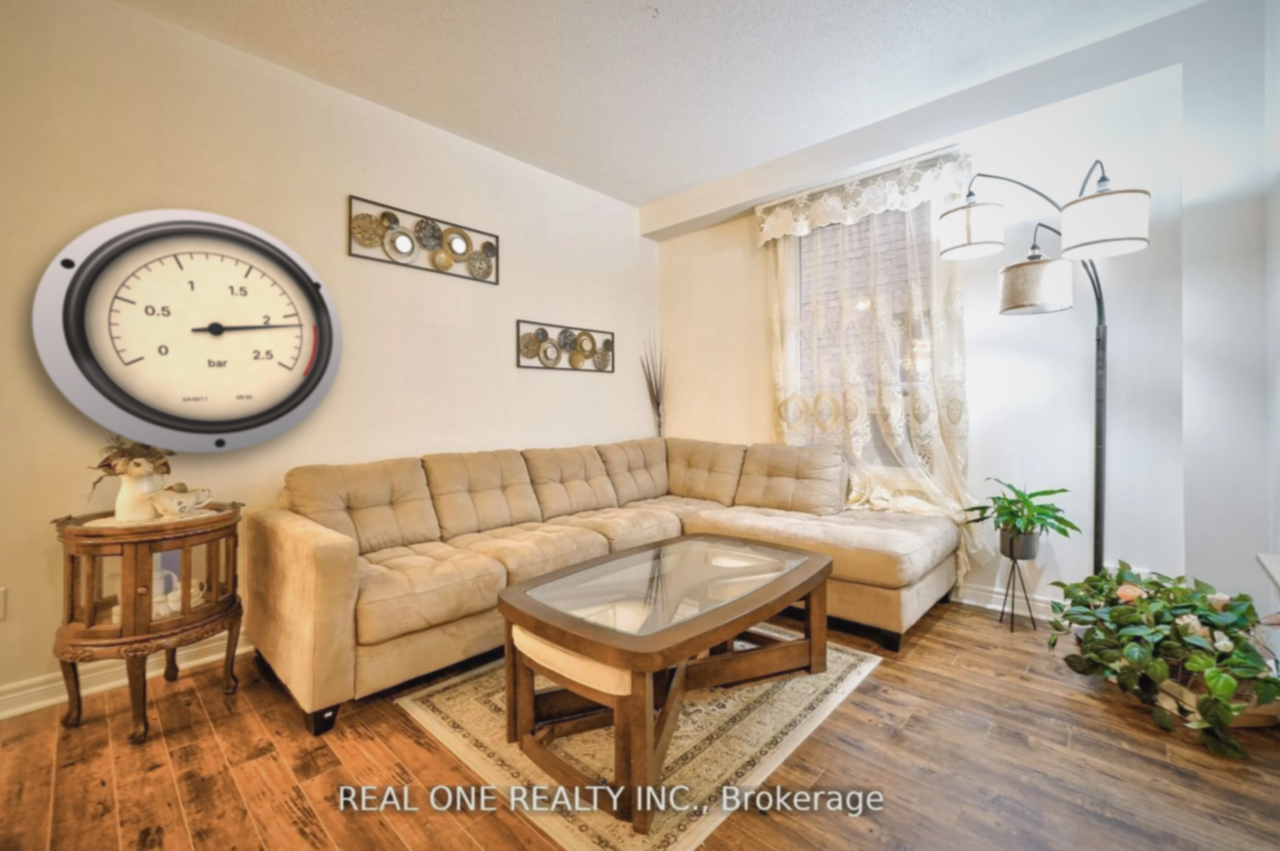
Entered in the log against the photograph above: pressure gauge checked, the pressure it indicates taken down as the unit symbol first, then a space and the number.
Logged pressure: bar 2.1
